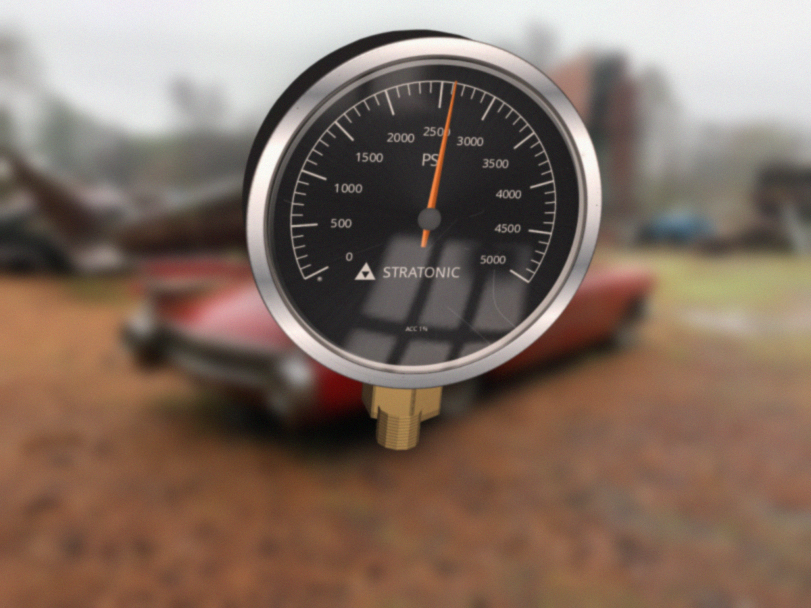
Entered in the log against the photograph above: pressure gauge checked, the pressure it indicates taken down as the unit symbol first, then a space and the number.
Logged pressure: psi 2600
